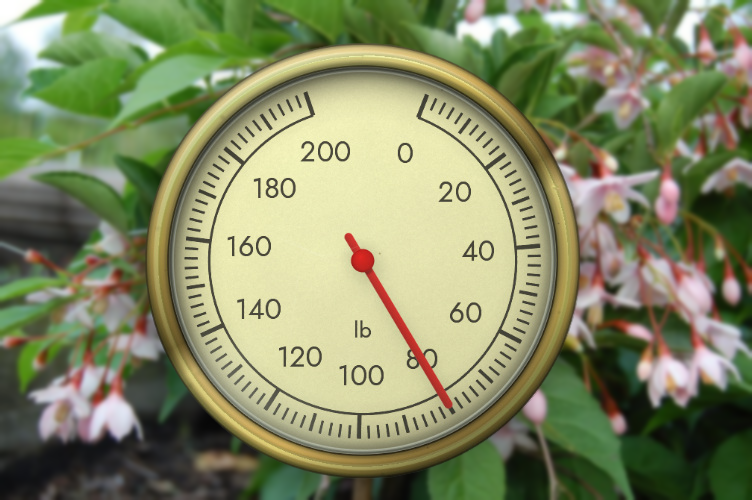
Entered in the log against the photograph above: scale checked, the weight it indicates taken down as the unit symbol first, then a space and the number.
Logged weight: lb 80
